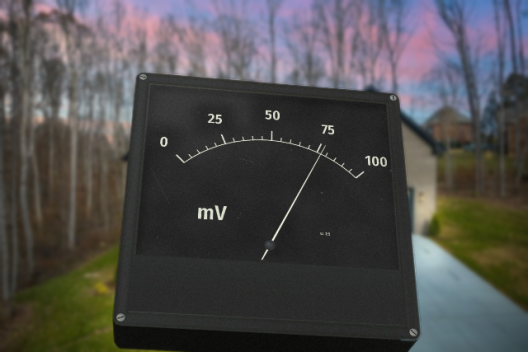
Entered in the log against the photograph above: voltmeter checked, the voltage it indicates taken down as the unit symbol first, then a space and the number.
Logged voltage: mV 77.5
